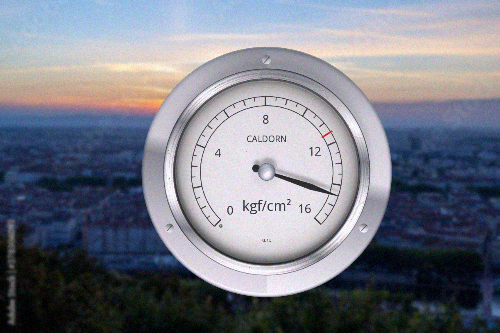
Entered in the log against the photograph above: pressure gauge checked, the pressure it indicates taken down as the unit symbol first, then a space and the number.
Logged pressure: kg/cm² 14.5
